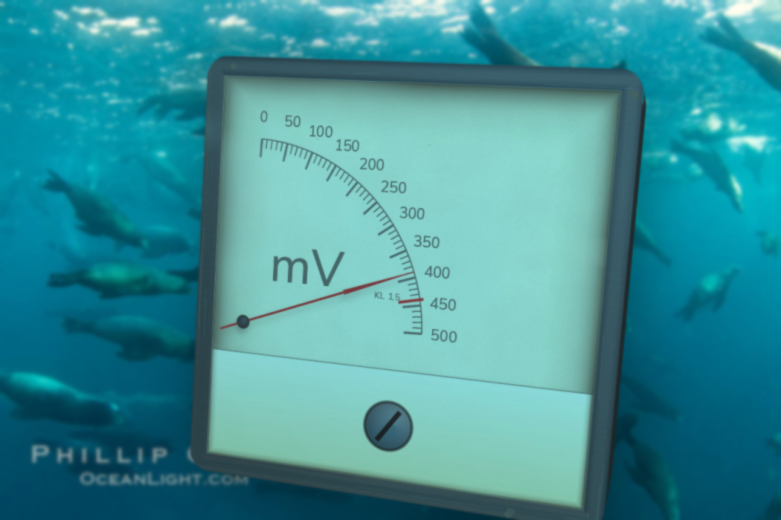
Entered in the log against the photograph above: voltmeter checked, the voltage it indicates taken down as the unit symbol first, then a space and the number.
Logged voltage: mV 390
